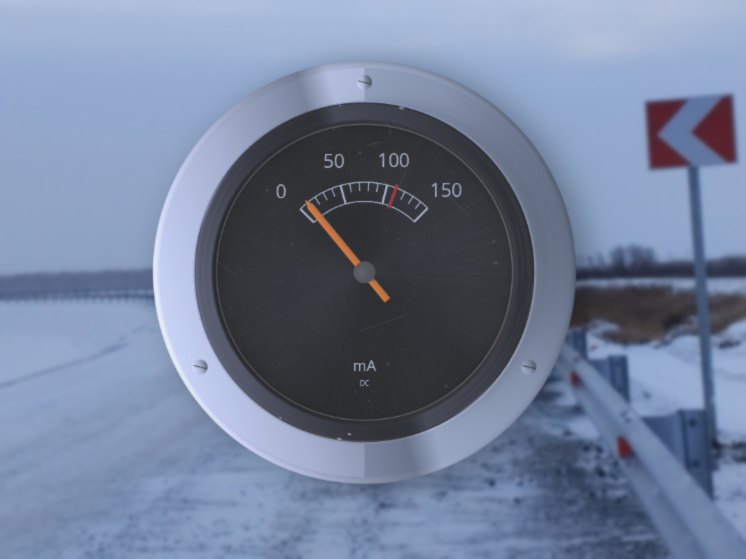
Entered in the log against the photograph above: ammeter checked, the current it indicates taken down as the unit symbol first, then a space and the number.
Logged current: mA 10
